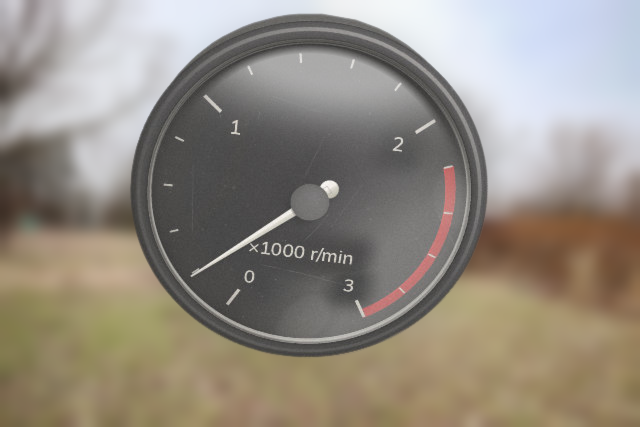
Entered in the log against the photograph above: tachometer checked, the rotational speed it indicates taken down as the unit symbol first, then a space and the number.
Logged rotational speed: rpm 200
